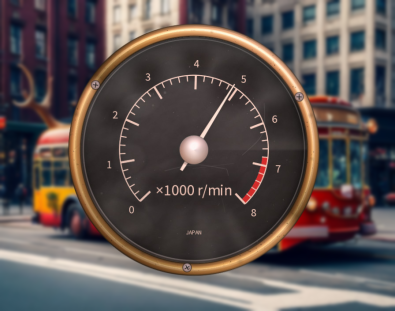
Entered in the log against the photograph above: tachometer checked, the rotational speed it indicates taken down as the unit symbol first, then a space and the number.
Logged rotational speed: rpm 4900
